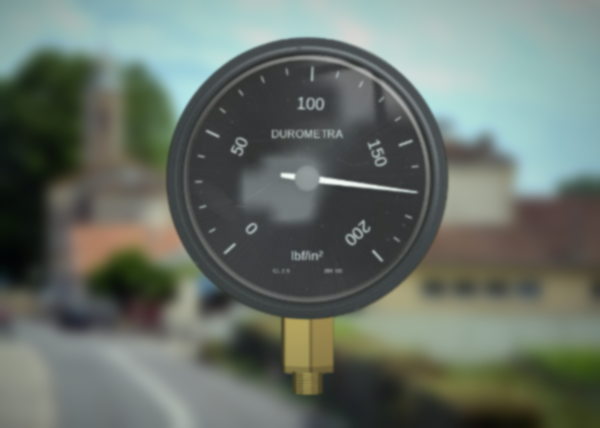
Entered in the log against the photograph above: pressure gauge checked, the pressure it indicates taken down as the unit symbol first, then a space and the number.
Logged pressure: psi 170
